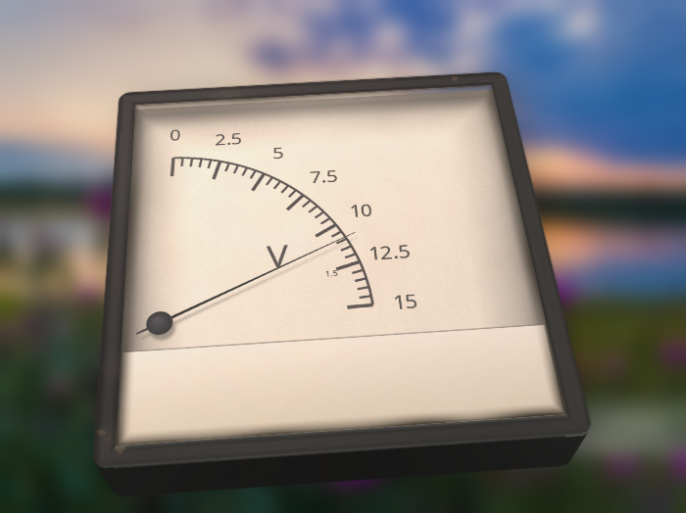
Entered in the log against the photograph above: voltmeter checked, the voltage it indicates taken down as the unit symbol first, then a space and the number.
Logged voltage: V 11
